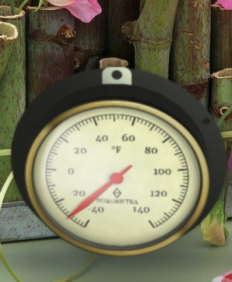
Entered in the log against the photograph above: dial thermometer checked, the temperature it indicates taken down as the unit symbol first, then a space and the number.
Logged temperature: °F -30
